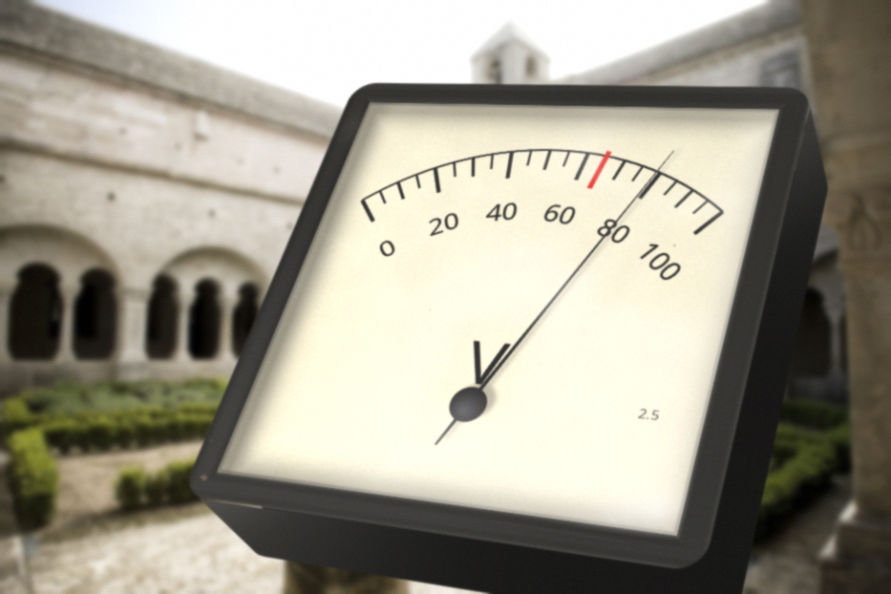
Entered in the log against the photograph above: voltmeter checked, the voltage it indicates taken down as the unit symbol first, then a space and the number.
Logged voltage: V 80
